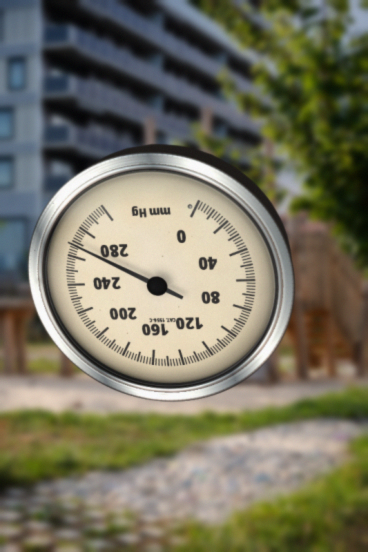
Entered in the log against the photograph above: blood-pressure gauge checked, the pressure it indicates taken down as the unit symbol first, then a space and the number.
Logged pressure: mmHg 270
